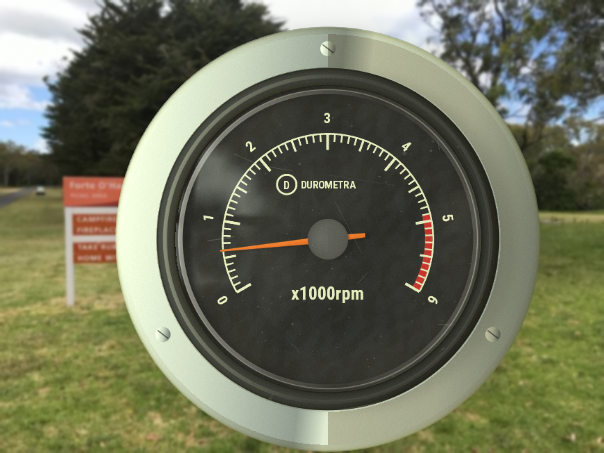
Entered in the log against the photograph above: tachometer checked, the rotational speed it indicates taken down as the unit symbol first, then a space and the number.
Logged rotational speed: rpm 600
